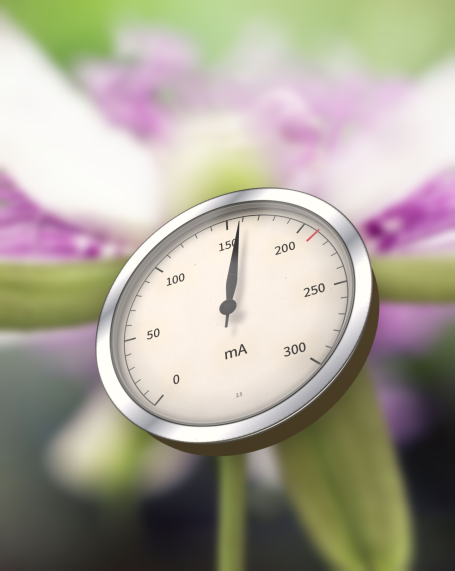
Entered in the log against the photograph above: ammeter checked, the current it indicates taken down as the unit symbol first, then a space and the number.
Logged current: mA 160
